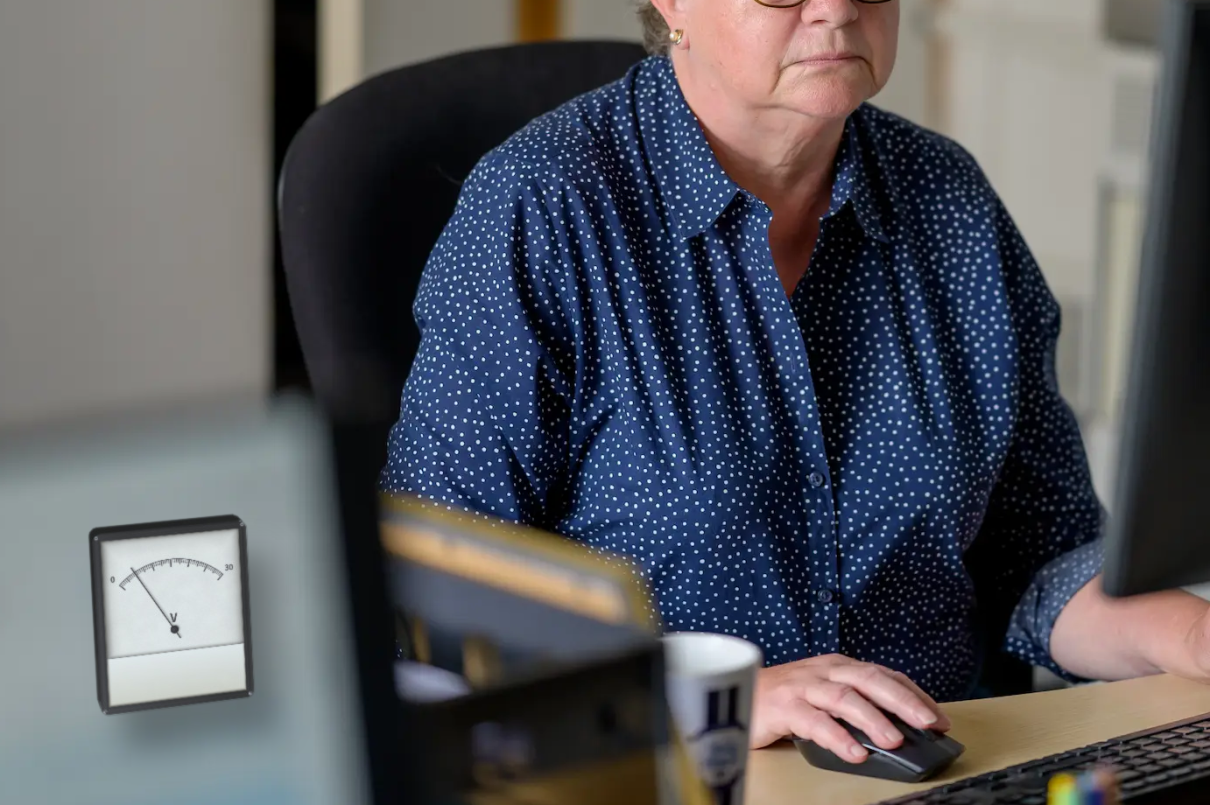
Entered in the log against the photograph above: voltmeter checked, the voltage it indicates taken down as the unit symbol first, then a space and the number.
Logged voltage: V 5
